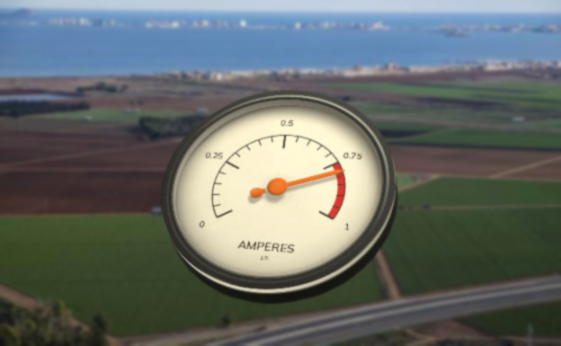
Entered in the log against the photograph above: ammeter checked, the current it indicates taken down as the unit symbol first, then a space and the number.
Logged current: A 0.8
